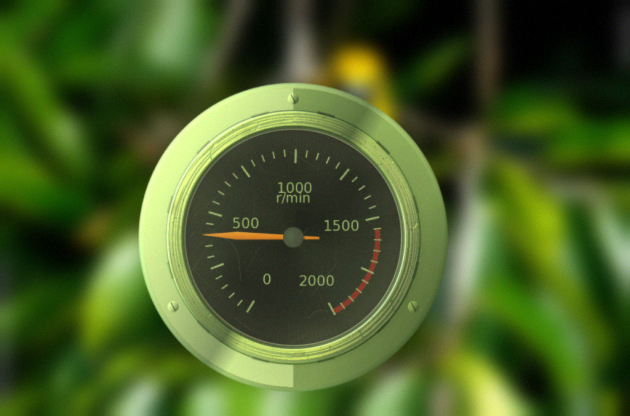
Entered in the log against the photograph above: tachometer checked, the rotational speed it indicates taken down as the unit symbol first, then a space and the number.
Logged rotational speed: rpm 400
